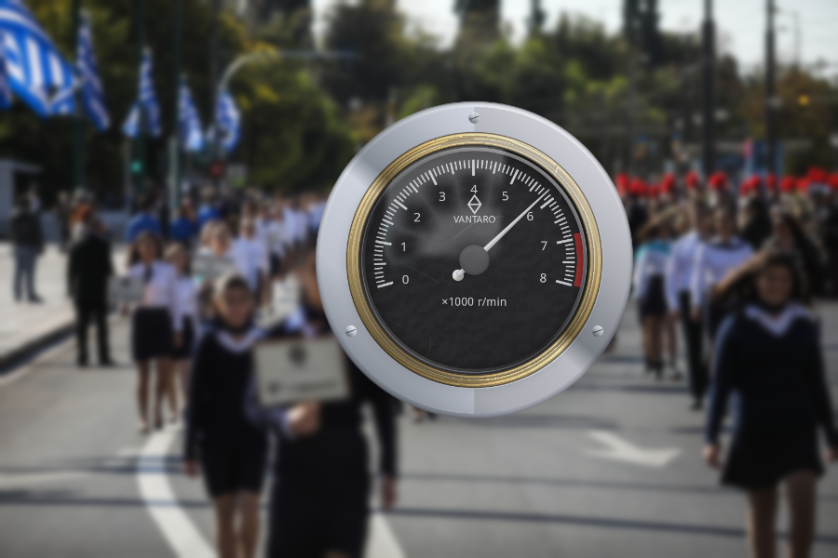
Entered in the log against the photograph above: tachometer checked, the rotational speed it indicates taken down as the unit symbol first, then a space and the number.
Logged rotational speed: rpm 5800
